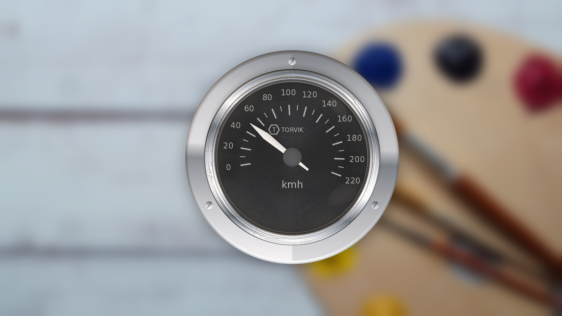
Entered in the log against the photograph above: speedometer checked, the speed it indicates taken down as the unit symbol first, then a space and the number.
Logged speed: km/h 50
